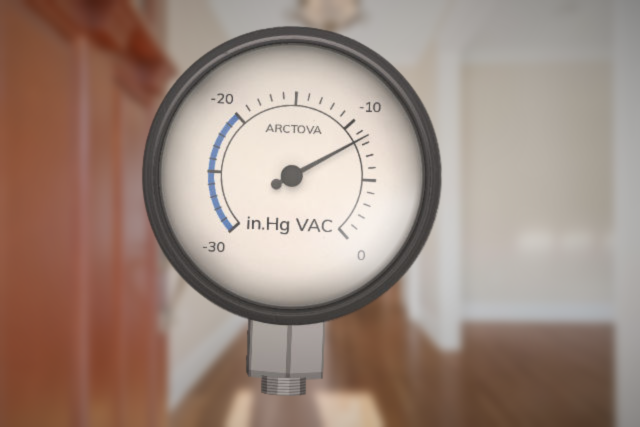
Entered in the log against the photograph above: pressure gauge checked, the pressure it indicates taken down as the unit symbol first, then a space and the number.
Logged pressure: inHg -8.5
